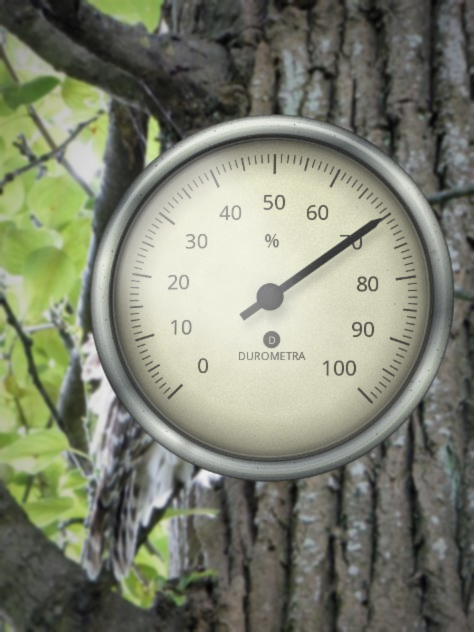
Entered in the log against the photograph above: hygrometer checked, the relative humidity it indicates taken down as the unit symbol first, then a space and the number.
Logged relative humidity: % 70
